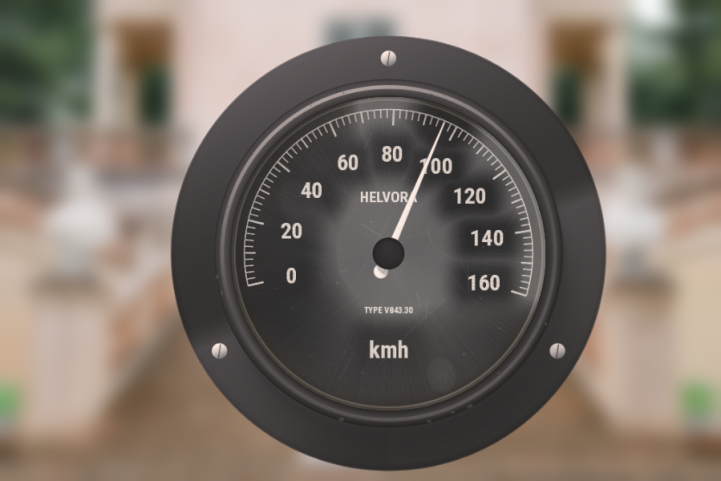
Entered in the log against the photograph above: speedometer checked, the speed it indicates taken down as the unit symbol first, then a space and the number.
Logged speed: km/h 96
